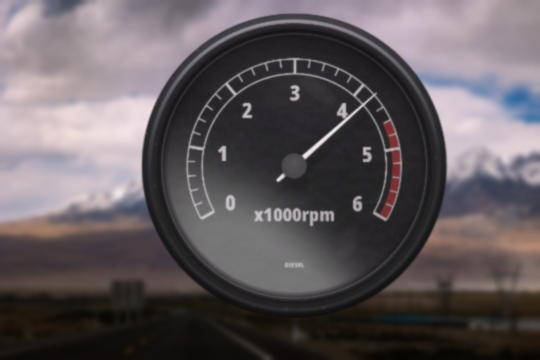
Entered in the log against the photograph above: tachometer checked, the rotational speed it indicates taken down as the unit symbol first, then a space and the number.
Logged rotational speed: rpm 4200
